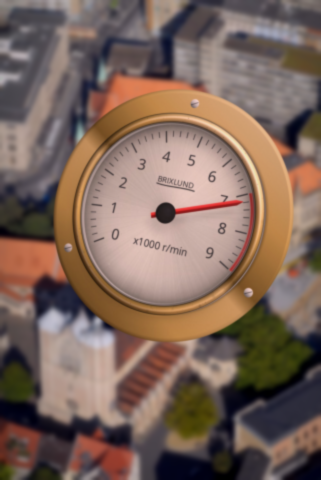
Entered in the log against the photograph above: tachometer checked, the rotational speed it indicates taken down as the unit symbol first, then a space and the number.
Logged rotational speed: rpm 7200
